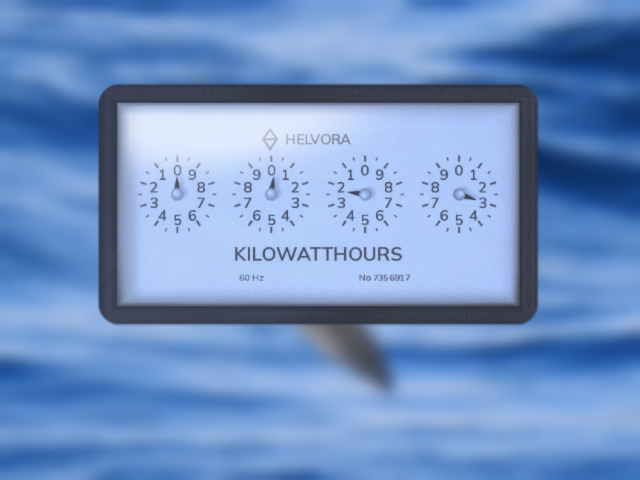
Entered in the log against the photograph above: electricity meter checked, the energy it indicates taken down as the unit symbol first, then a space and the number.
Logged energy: kWh 23
